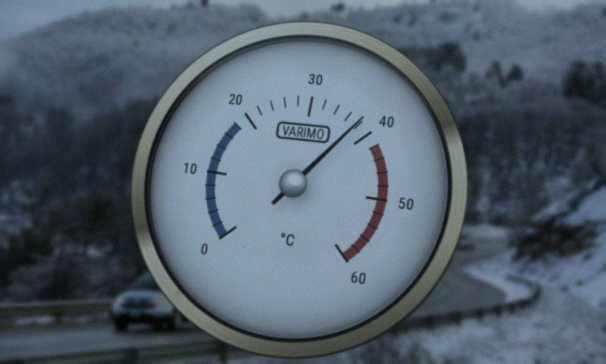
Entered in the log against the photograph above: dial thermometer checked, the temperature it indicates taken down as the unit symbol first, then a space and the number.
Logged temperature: °C 38
